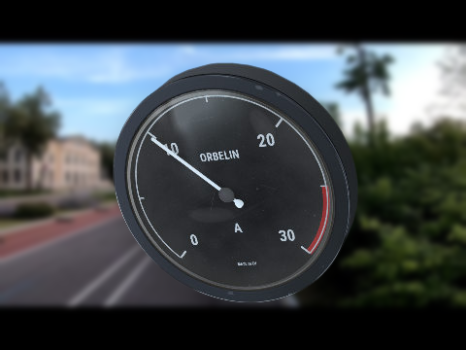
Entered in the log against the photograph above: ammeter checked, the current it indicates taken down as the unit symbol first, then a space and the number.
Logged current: A 10
